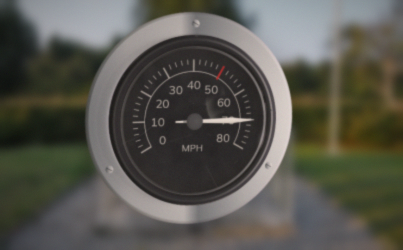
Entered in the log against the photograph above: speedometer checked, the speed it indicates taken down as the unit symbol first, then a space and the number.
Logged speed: mph 70
